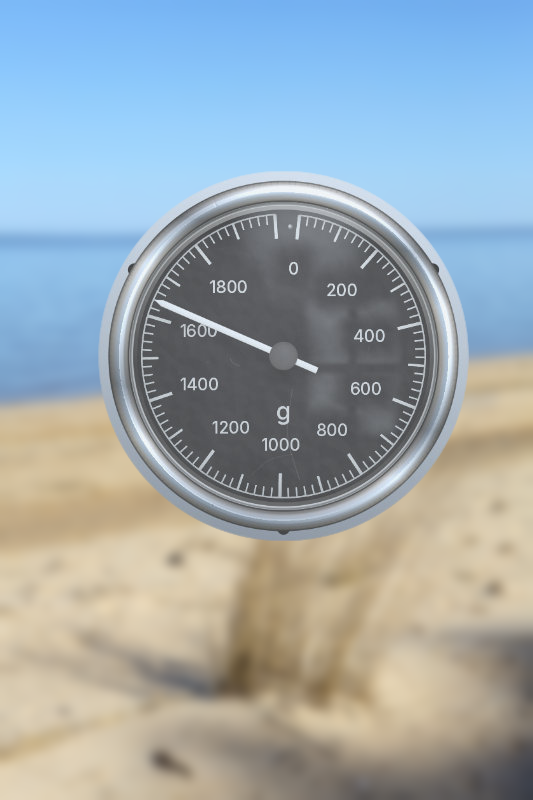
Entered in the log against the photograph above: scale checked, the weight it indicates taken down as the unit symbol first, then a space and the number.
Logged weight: g 1640
